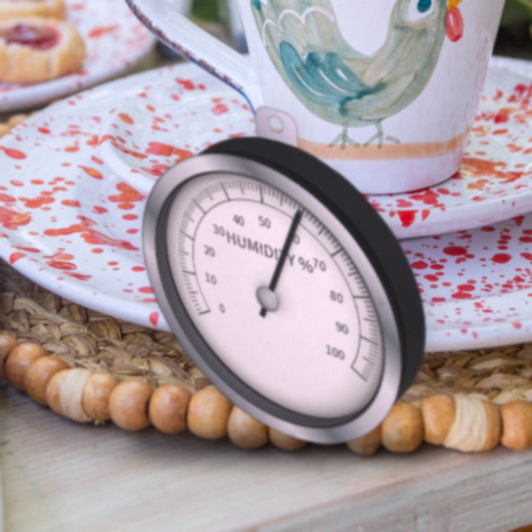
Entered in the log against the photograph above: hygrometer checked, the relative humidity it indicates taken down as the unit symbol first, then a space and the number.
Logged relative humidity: % 60
